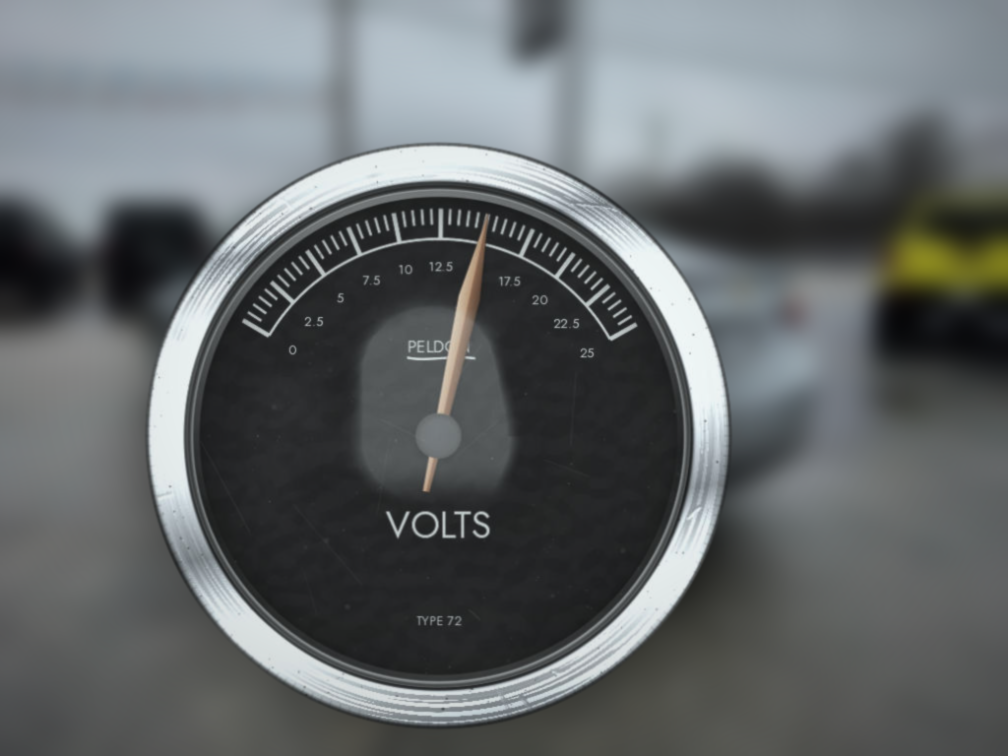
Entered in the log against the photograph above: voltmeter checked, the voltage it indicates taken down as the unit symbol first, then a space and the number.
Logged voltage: V 15
